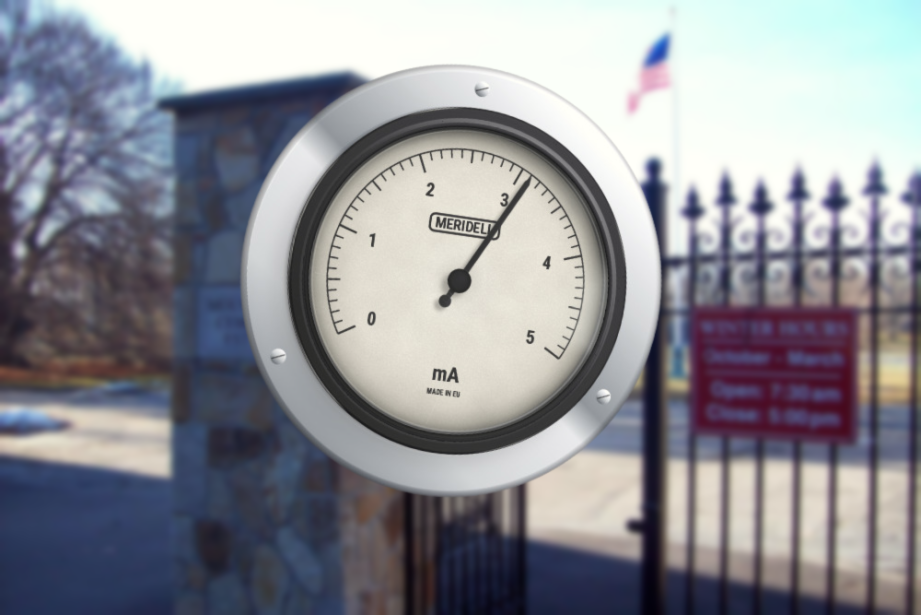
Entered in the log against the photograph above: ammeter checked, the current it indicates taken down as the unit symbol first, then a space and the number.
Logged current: mA 3.1
